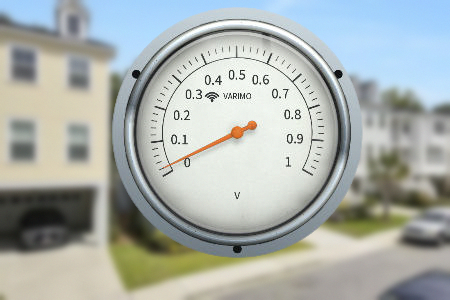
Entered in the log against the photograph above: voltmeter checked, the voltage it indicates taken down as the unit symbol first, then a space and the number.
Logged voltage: V 0.02
